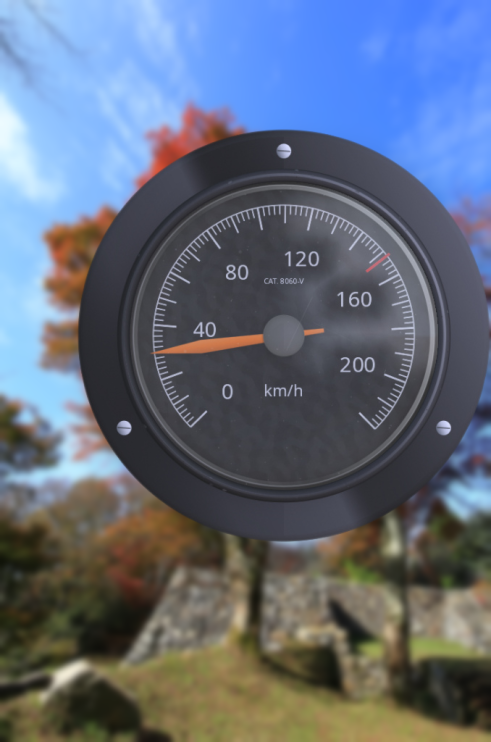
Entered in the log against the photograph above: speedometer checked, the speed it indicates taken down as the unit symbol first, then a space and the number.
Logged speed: km/h 30
